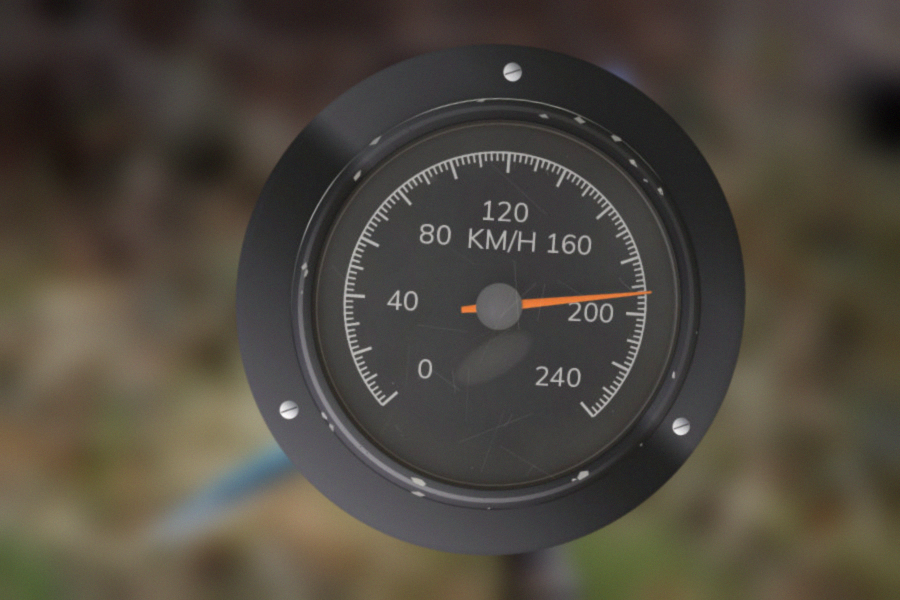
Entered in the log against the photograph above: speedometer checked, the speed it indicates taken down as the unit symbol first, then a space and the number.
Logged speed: km/h 192
